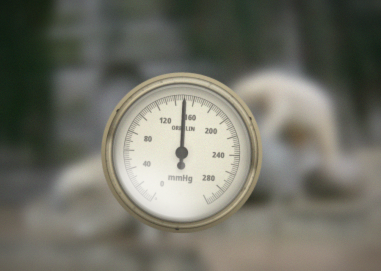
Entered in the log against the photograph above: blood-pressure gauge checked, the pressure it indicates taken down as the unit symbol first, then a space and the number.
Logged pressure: mmHg 150
